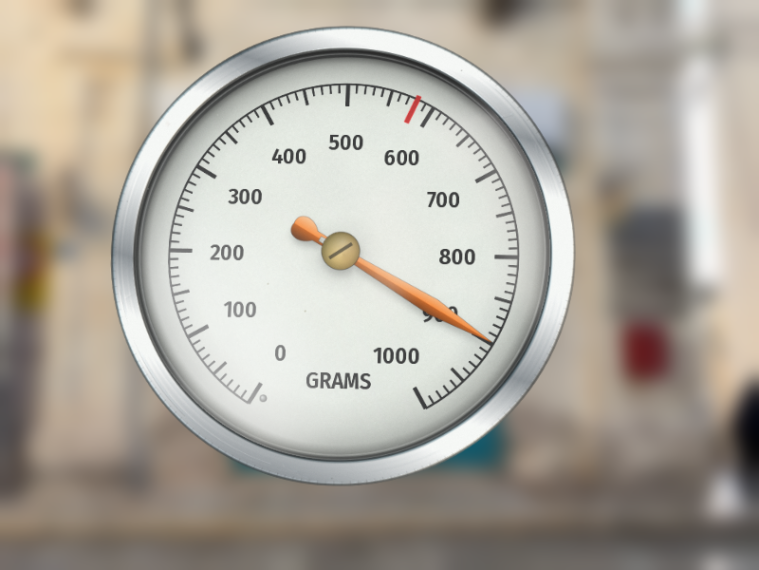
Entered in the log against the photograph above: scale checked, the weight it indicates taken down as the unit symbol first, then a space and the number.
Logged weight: g 900
